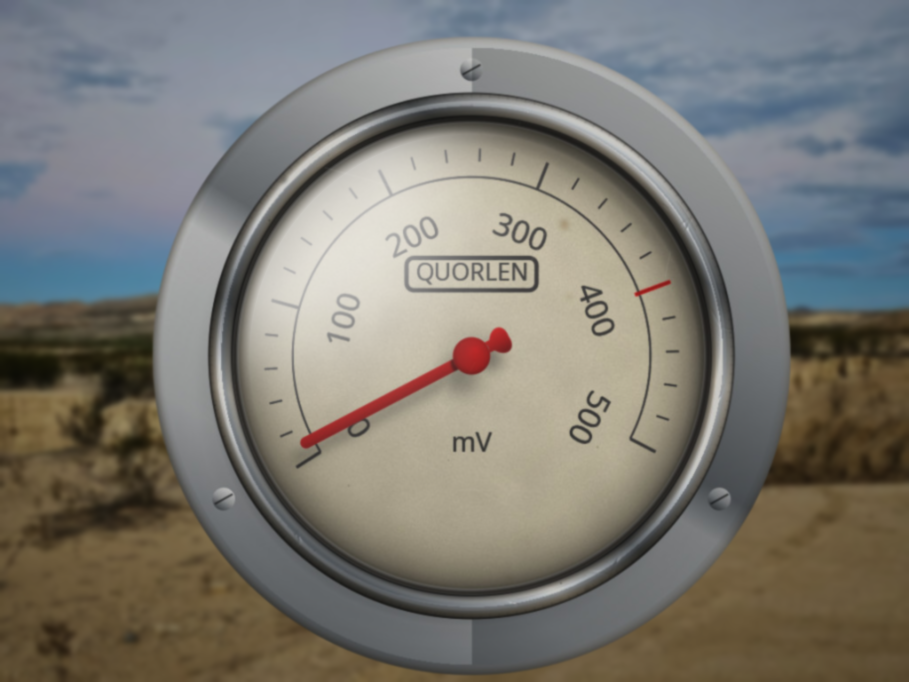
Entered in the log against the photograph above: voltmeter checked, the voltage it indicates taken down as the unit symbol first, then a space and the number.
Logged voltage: mV 10
